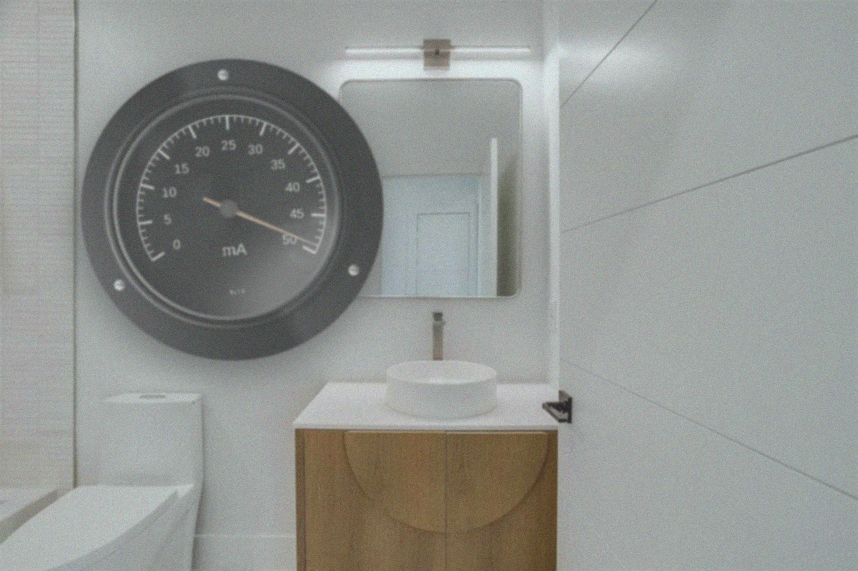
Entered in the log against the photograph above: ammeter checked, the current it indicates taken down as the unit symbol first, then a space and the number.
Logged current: mA 49
